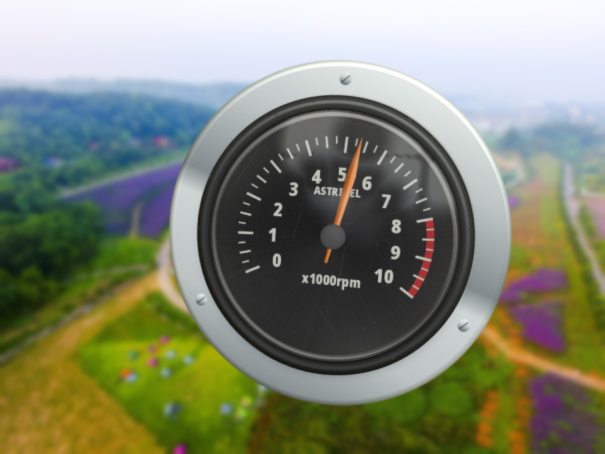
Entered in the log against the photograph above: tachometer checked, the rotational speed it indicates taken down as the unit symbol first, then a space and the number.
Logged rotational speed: rpm 5375
